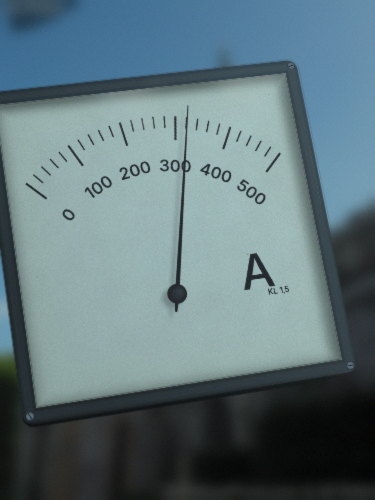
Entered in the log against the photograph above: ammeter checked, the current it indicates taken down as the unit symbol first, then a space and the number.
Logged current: A 320
